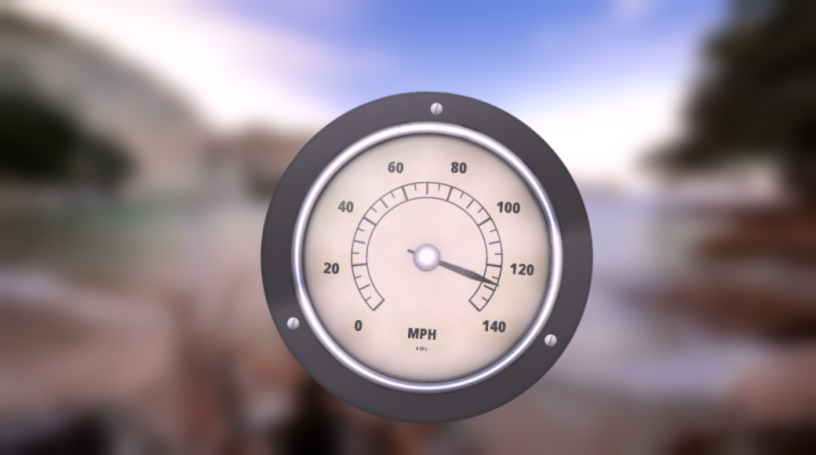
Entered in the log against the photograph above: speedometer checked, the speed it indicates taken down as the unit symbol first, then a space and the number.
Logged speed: mph 127.5
